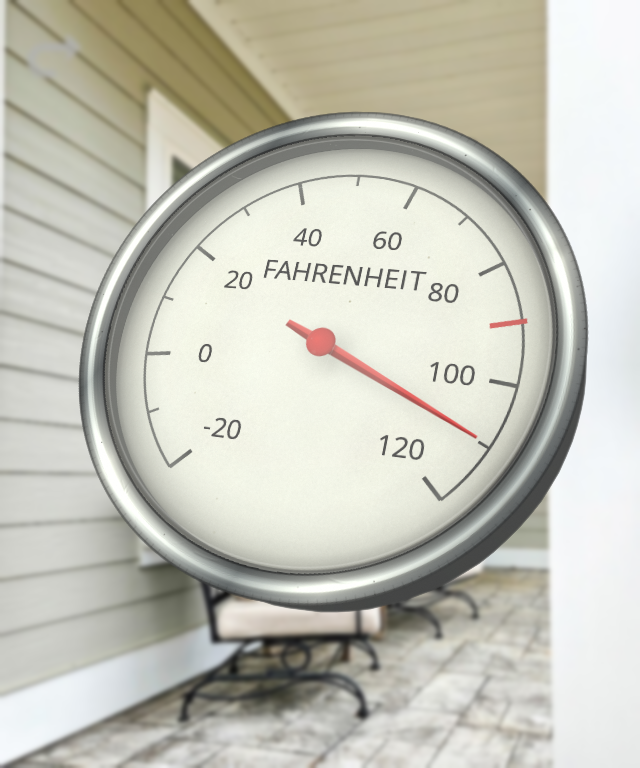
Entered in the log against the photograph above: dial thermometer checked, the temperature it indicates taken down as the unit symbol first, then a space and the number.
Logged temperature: °F 110
